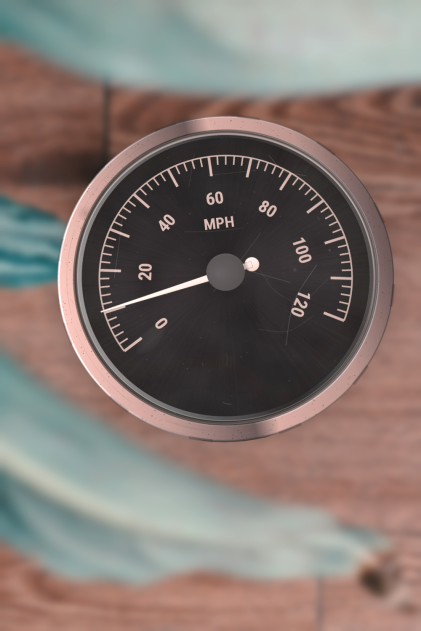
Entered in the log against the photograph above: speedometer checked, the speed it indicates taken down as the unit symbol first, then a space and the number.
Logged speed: mph 10
